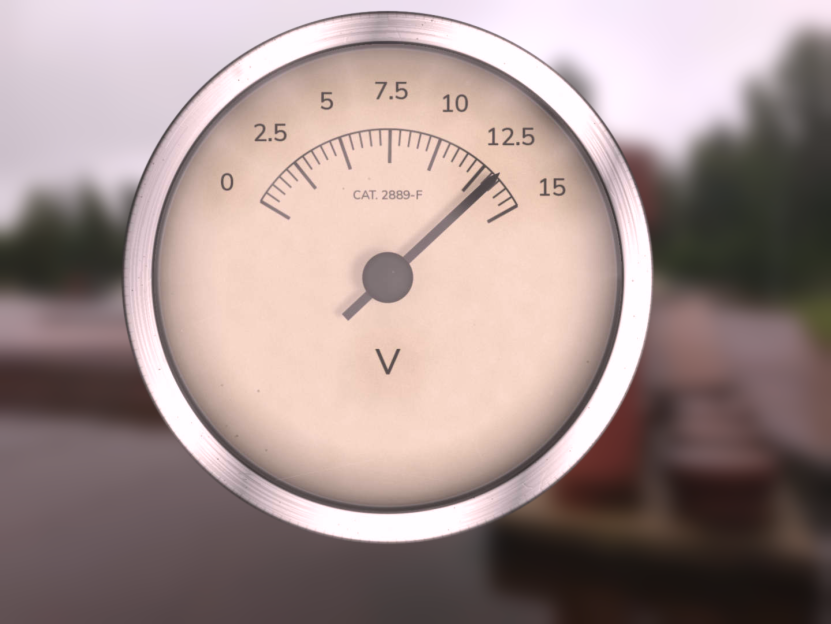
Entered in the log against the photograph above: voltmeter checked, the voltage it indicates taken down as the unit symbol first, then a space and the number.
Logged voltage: V 13.25
